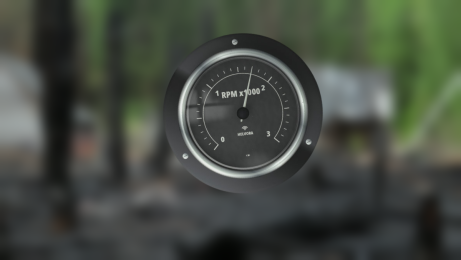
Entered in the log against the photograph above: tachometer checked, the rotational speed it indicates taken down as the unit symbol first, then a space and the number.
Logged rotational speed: rpm 1700
